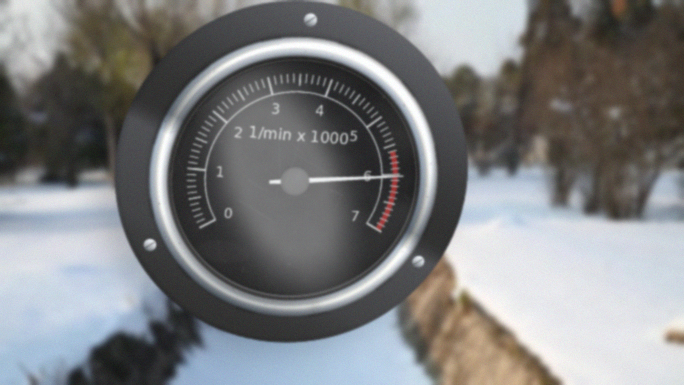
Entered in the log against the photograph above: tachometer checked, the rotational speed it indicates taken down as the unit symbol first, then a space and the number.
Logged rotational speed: rpm 6000
